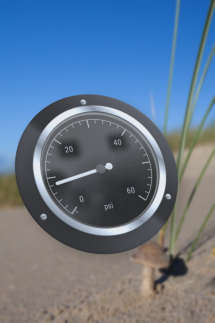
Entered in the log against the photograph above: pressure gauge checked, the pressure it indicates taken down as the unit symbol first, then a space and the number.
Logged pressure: psi 8
